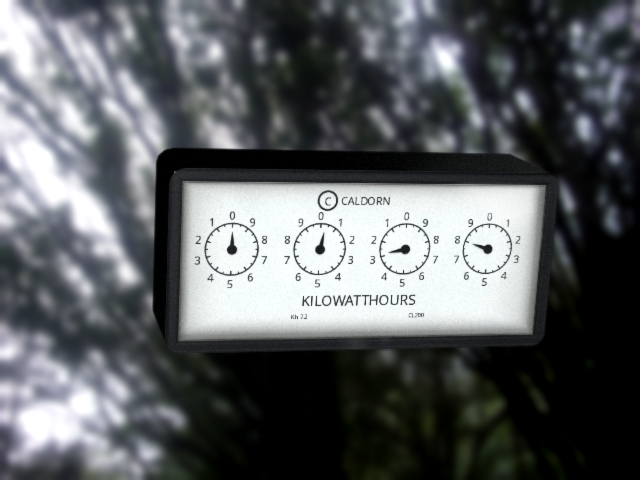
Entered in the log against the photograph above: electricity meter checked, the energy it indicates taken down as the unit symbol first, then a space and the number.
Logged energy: kWh 28
